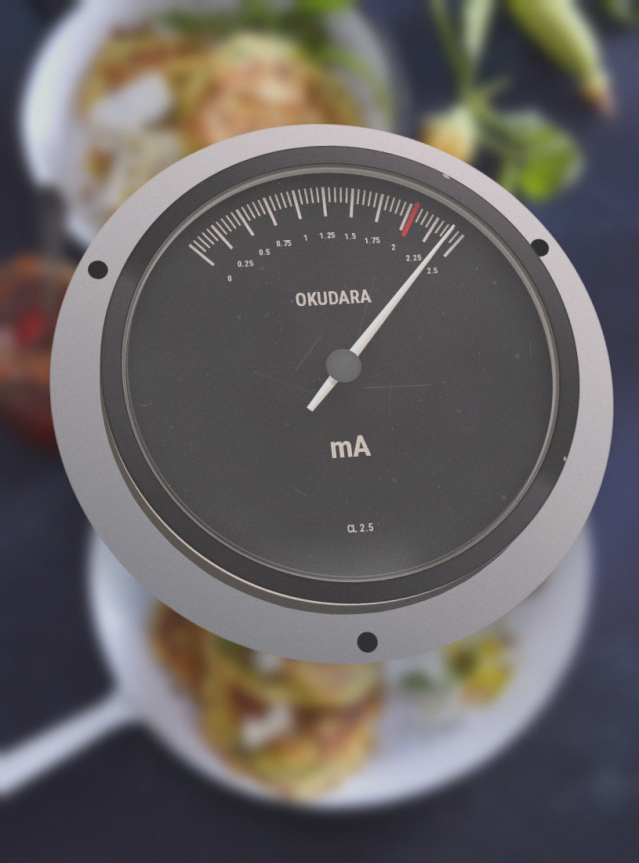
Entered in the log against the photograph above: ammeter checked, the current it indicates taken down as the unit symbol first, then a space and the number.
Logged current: mA 2.4
